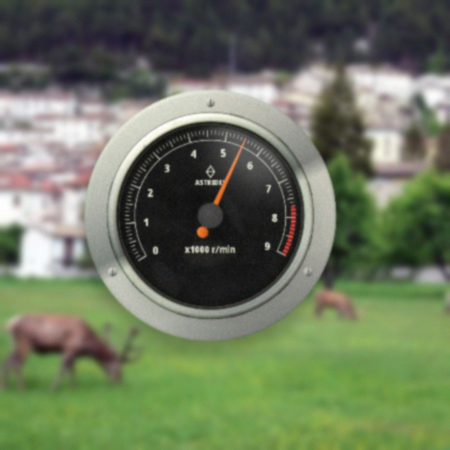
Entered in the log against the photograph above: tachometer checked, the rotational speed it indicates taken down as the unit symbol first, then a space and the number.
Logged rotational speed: rpm 5500
